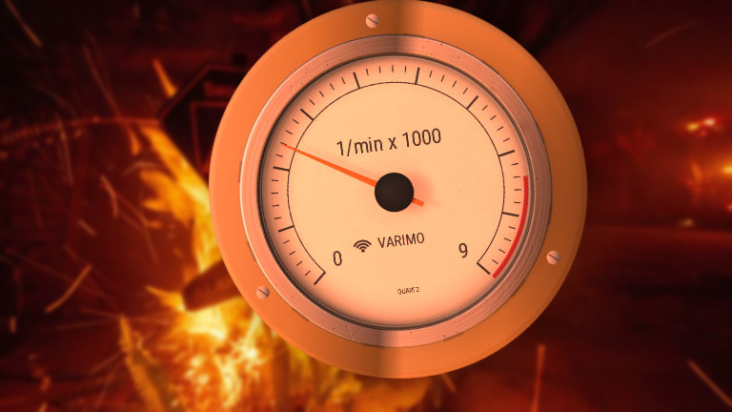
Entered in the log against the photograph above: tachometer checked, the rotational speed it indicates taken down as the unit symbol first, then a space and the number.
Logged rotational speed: rpm 2400
